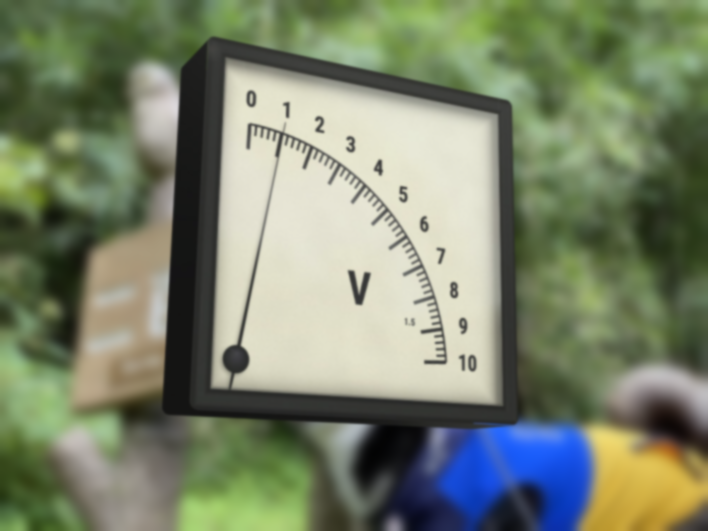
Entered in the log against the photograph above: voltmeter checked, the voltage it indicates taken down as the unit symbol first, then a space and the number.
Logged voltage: V 1
